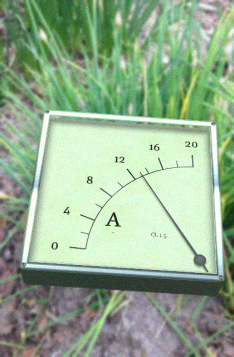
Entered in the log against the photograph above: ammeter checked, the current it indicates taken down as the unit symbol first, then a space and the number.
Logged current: A 13
